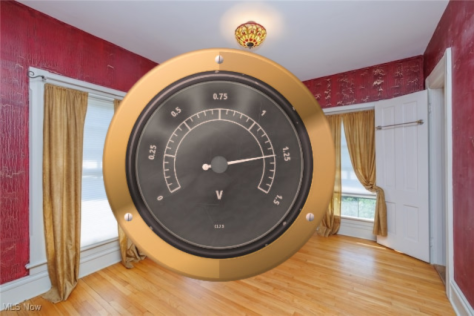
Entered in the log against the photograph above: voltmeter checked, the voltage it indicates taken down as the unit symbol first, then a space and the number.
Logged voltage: V 1.25
